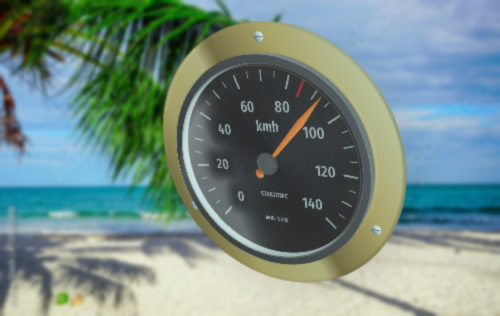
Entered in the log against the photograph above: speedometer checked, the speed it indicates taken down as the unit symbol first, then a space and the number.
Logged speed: km/h 92.5
